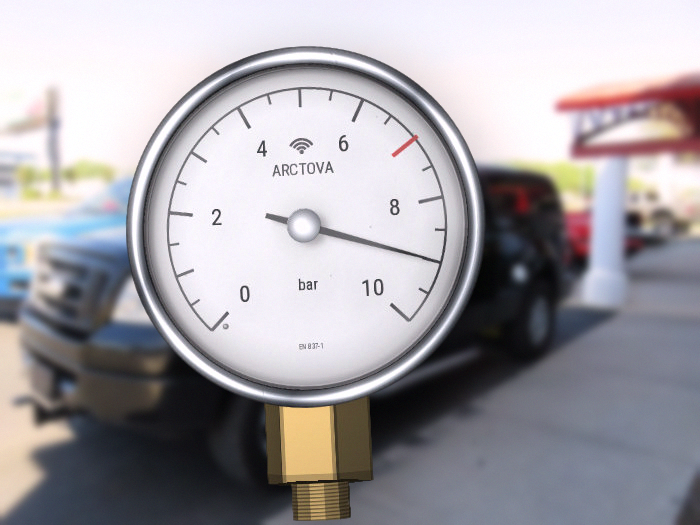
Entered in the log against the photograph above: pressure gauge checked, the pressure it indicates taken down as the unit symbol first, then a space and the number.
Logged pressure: bar 9
